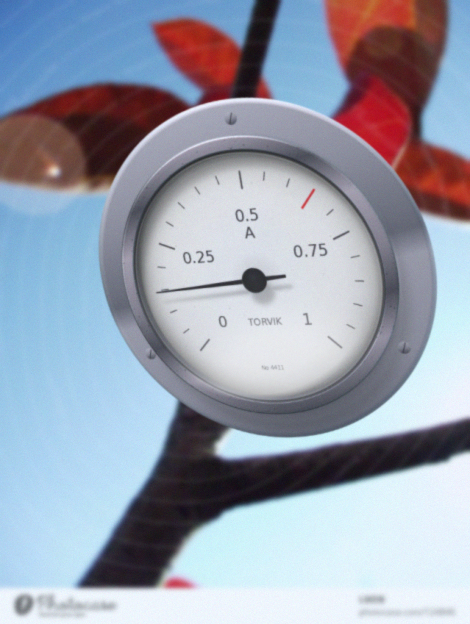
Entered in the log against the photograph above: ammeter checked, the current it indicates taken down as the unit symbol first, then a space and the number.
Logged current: A 0.15
